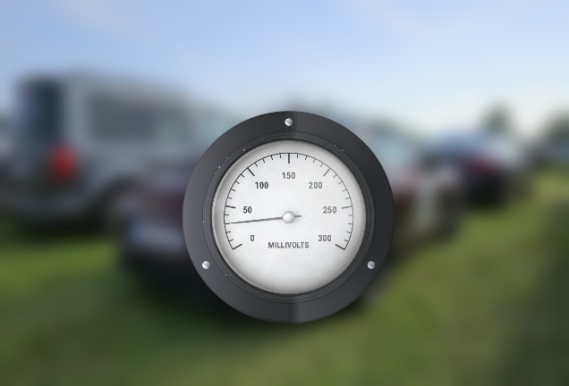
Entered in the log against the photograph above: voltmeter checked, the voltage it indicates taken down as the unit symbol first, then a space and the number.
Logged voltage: mV 30
